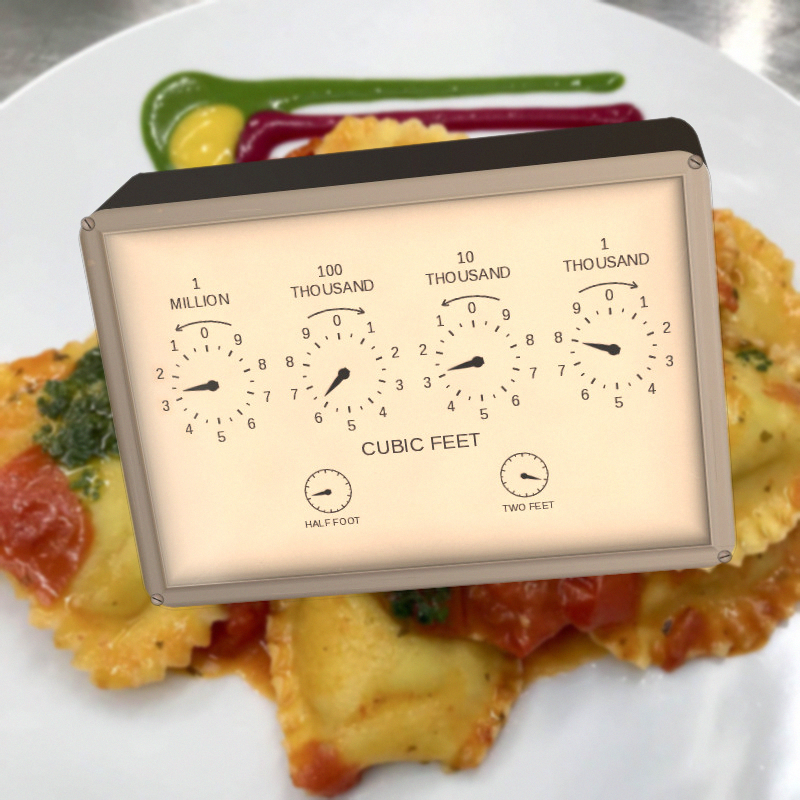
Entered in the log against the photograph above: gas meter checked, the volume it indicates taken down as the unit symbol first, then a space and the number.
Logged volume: ft³ 262800
